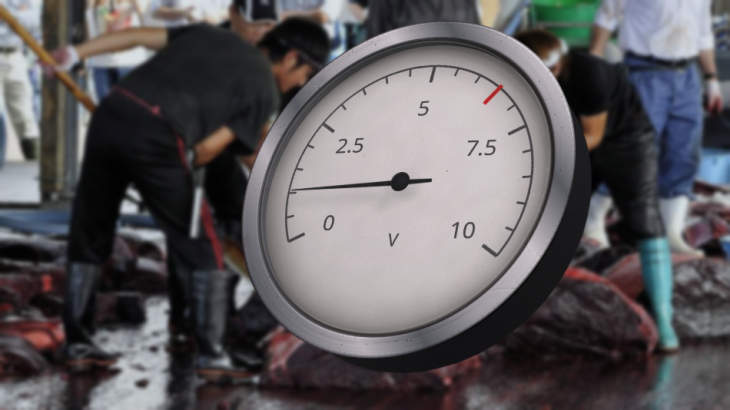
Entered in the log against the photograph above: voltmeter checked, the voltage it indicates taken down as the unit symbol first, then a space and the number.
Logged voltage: V 1
